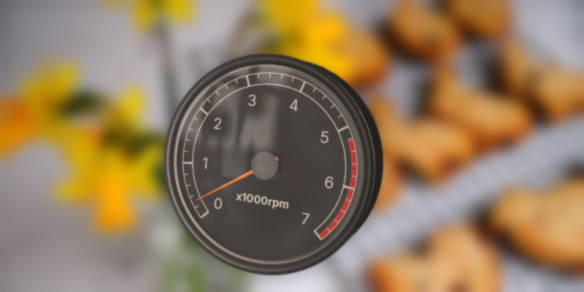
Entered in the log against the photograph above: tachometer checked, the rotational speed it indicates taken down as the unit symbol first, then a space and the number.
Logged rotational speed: rpm 300
